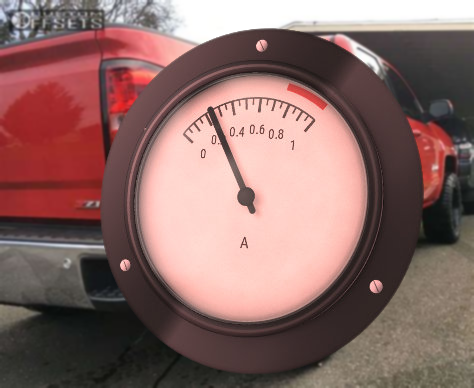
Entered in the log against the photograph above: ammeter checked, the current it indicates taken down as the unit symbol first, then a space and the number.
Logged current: A 0.25
